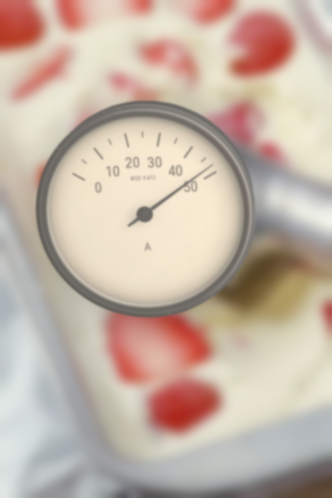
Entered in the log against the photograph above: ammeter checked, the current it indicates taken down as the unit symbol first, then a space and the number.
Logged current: A 47.5
